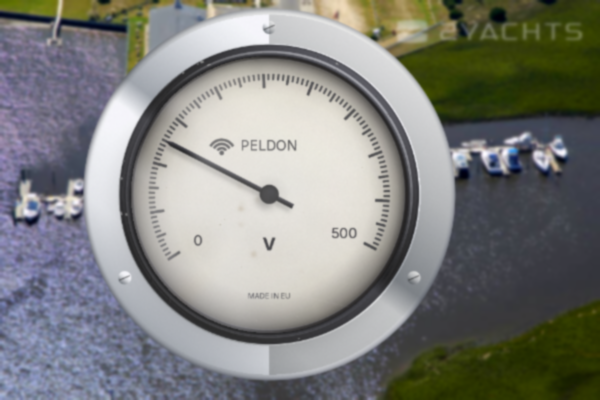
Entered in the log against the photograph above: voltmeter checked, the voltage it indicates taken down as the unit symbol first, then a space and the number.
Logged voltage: V 125
